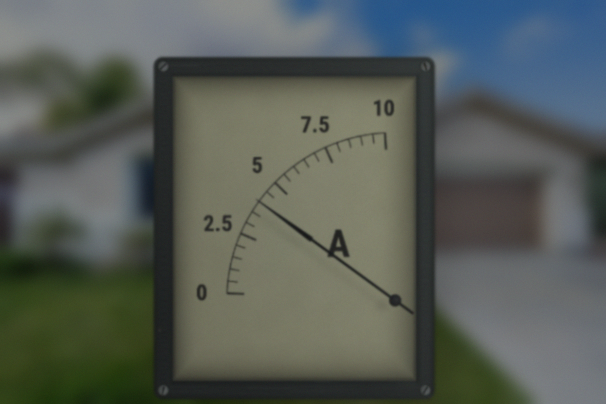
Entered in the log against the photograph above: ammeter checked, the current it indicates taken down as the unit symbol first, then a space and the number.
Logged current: A 4
